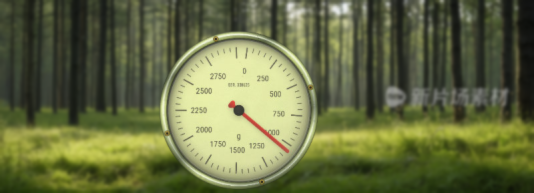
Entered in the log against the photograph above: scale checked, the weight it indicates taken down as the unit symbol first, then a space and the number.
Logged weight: g 1050
